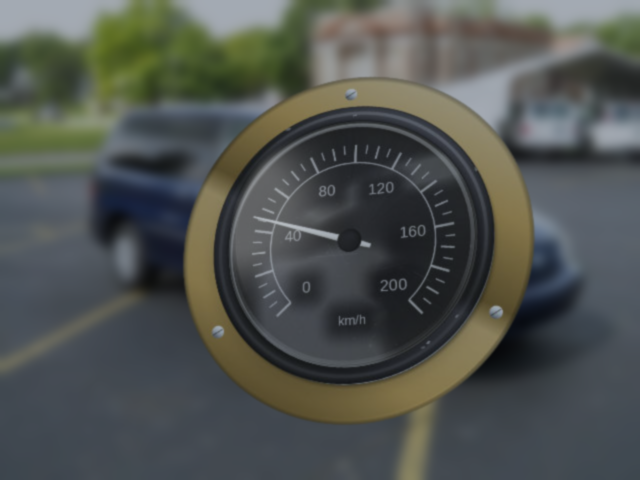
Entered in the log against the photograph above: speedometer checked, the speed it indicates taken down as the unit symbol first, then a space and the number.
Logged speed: km/h 45
